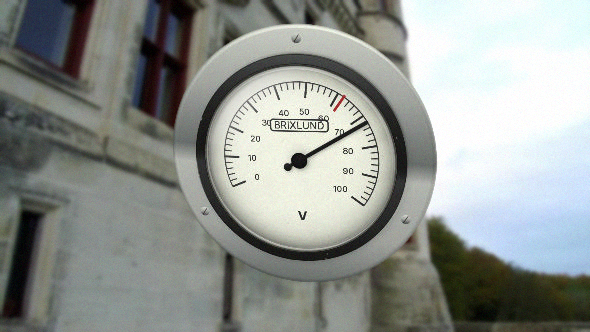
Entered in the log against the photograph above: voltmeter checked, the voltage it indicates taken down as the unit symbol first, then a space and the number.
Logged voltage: V 72
